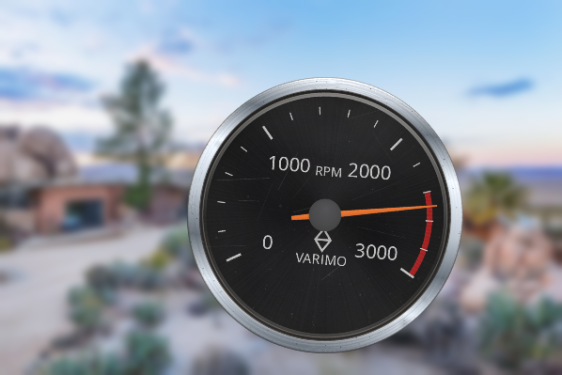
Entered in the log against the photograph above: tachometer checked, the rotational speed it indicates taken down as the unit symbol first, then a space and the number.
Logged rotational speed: rpm 2500
